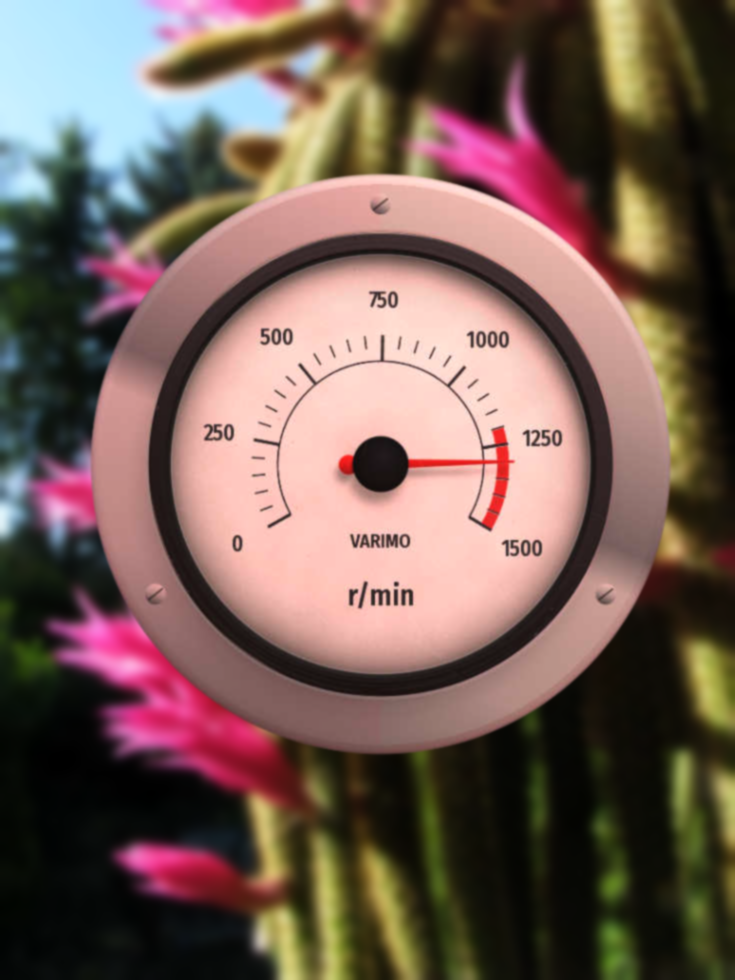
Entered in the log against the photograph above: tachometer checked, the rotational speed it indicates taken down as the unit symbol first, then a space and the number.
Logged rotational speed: rpm 1300
